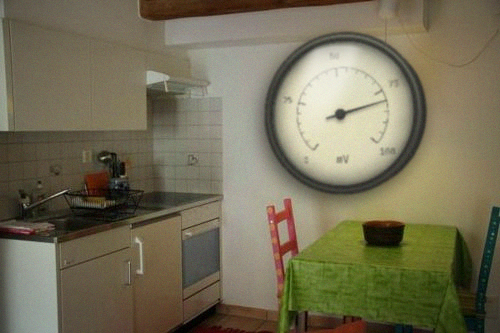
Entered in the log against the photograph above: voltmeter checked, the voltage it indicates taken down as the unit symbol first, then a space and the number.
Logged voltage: mV 80
